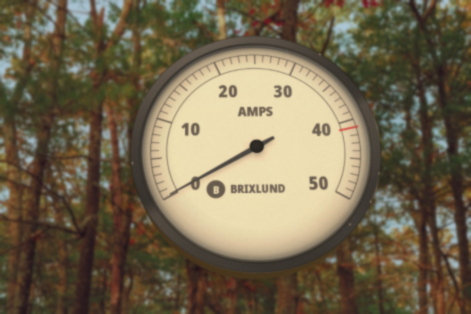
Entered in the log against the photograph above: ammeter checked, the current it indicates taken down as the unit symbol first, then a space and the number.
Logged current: A 0
